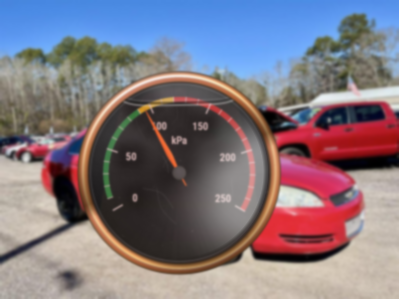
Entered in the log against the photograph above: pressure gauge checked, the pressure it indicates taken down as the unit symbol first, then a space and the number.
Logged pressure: kPa 95
